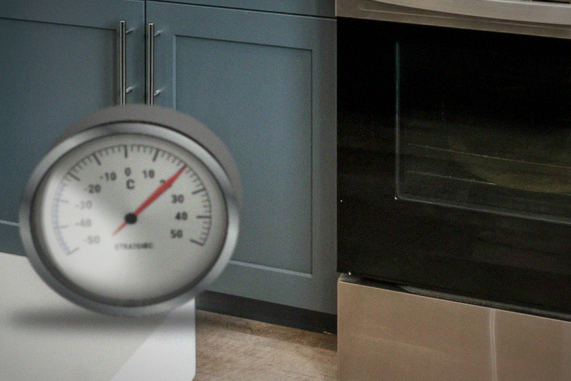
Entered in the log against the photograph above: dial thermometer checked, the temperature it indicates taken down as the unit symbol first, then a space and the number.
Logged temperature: °C 20
